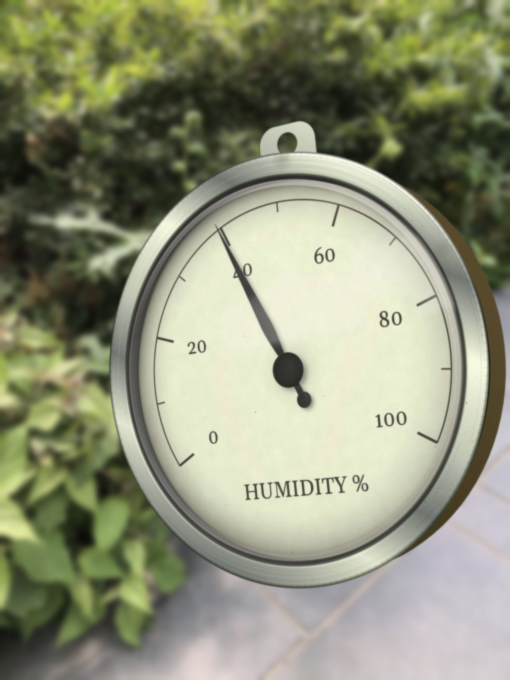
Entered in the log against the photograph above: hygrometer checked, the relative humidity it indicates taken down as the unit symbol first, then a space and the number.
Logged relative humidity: % 40
